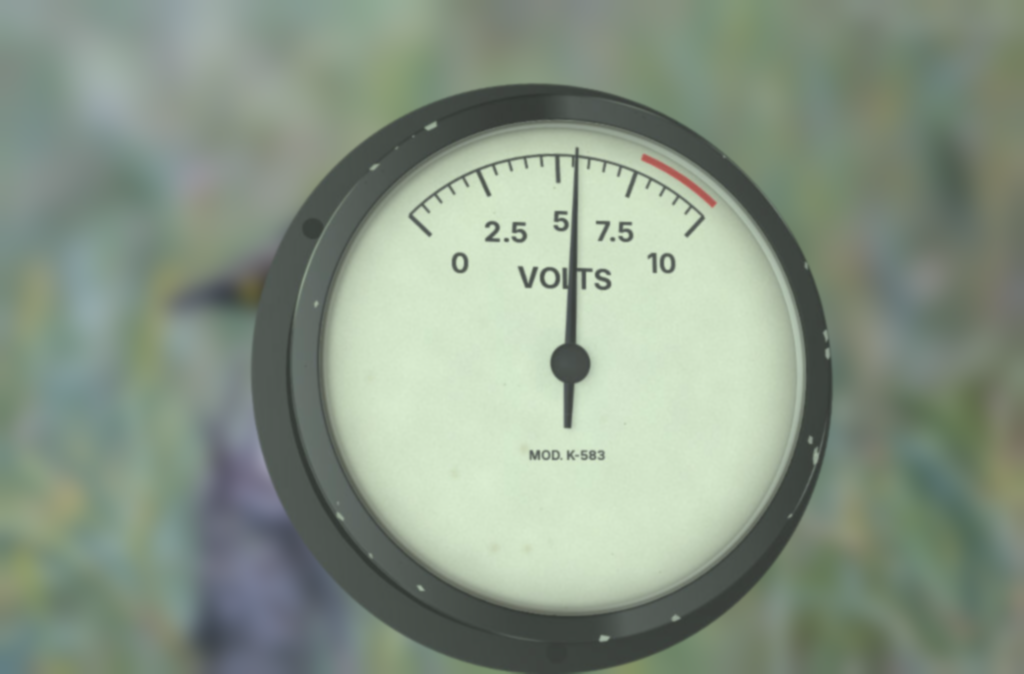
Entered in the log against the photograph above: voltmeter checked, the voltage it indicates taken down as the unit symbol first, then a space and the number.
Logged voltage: V 5.5
